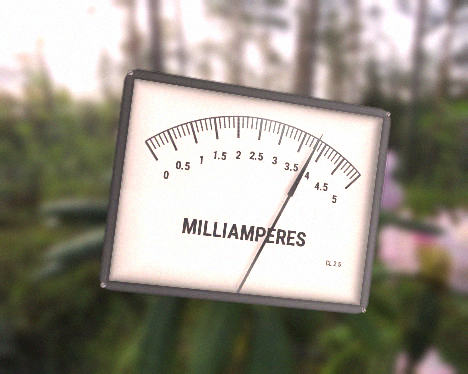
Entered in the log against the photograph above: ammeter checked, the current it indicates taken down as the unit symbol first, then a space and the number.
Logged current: mA 3.8
